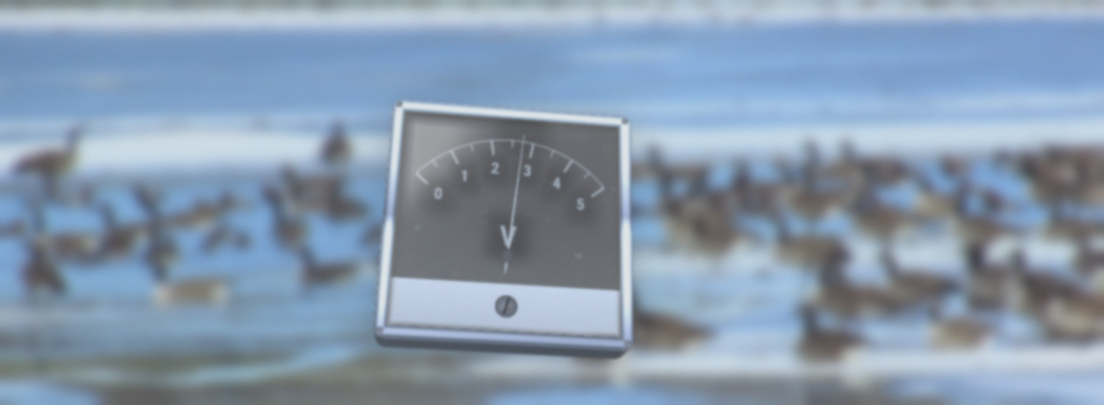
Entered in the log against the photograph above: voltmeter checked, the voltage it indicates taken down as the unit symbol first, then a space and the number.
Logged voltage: V 2.75
